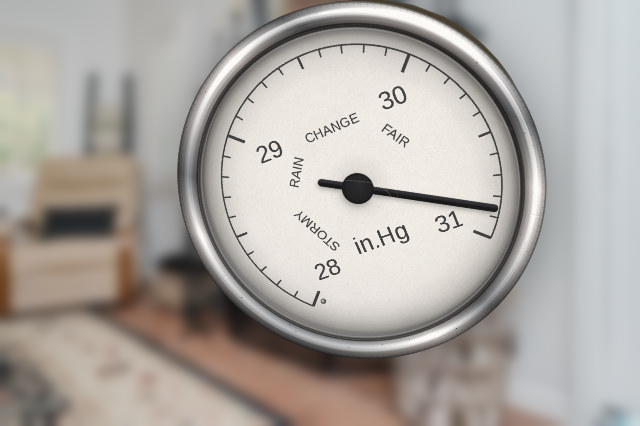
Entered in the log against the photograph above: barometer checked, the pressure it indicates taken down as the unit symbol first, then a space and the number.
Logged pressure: inHg 30.85
